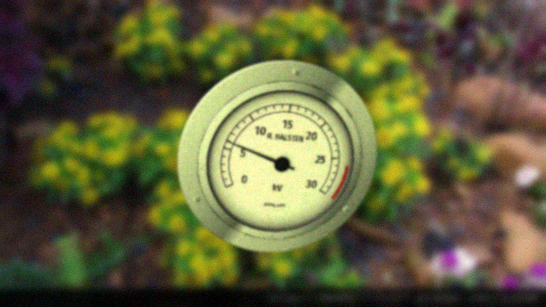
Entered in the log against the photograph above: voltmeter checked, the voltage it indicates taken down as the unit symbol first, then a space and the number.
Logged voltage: kV 6
